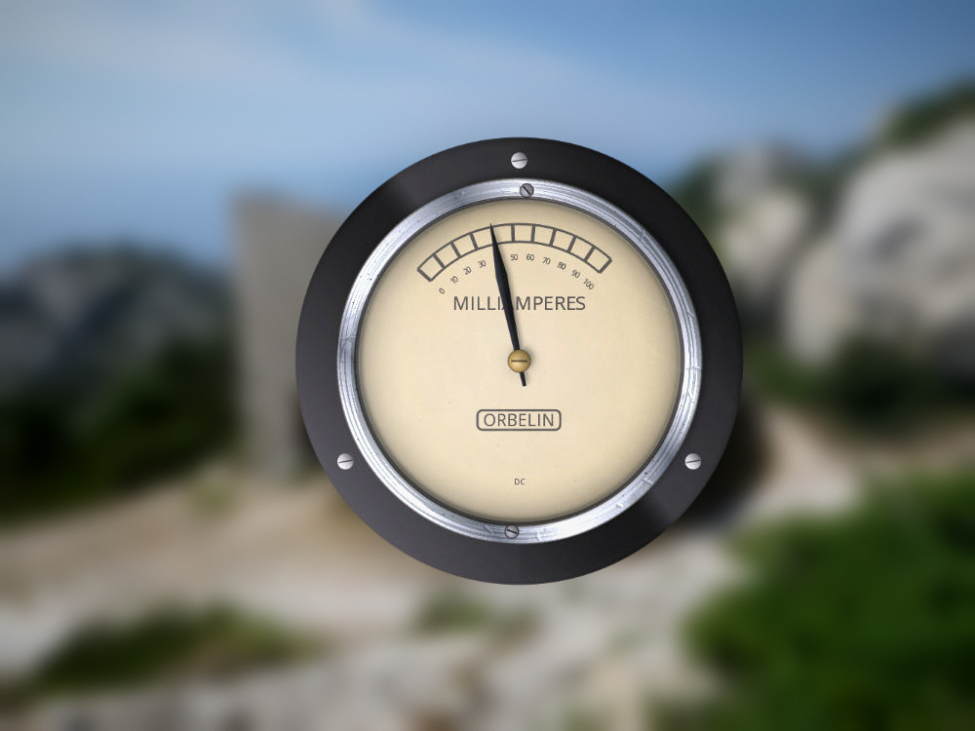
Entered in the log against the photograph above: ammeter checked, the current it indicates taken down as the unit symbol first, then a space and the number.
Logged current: mA 40
